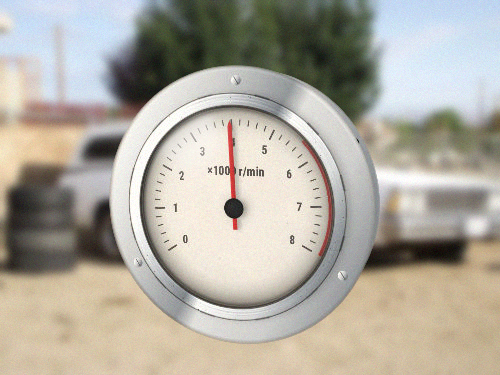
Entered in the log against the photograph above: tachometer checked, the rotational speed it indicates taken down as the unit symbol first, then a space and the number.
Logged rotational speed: rpm 4000
